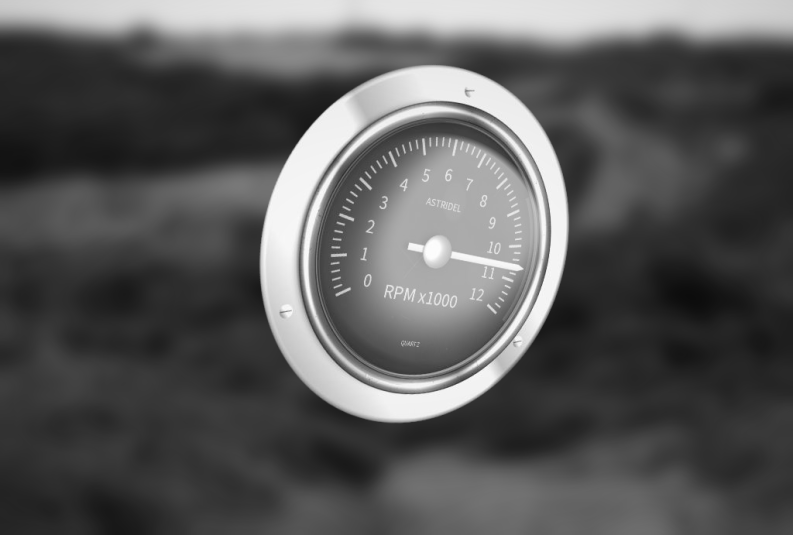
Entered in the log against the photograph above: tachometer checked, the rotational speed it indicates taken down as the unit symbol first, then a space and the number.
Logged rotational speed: rpm 10600
